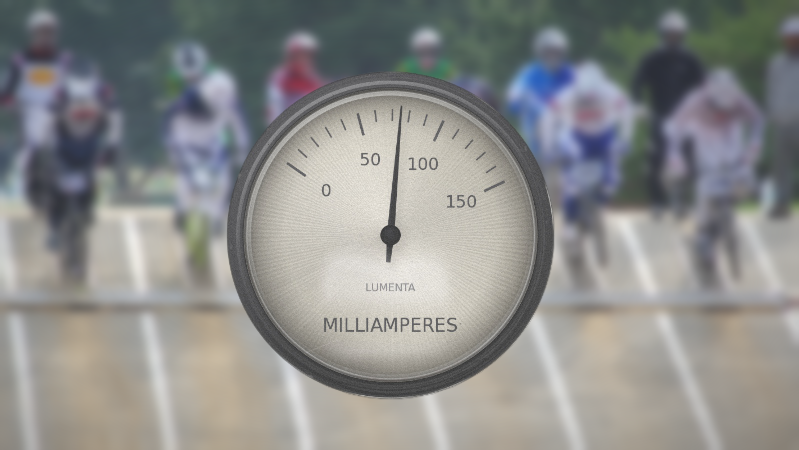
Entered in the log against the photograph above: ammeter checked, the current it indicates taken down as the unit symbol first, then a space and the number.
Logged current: mA 75
